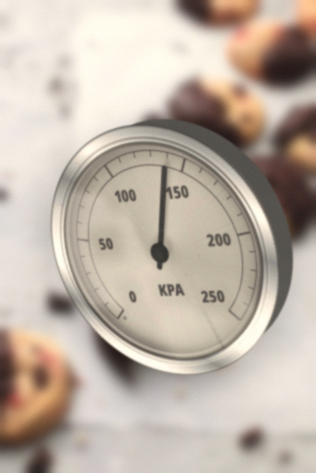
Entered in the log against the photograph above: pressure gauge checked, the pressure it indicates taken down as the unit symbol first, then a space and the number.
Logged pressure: kPa 140
